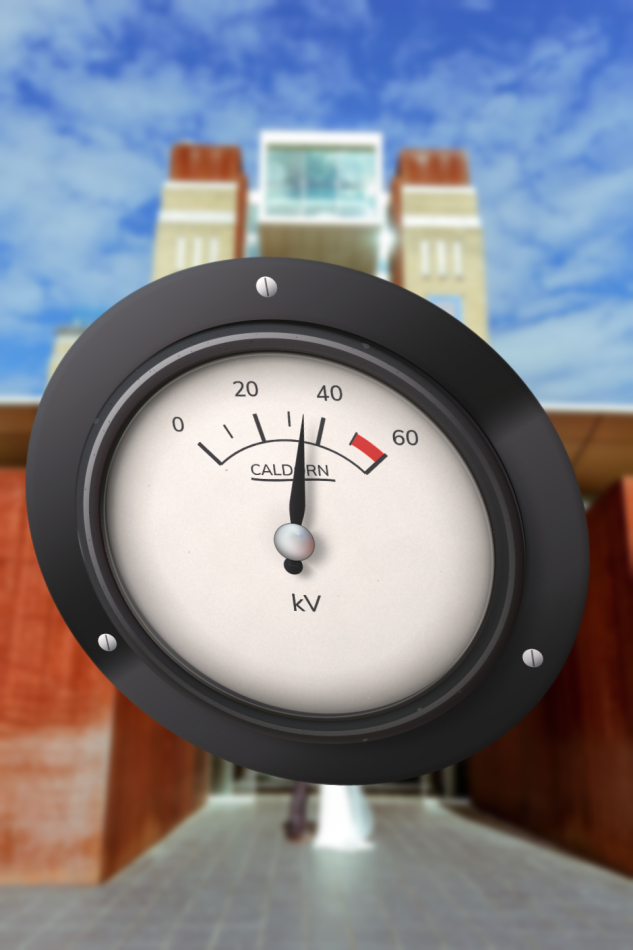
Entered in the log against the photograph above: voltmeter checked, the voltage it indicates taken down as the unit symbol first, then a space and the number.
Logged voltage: kV 35
